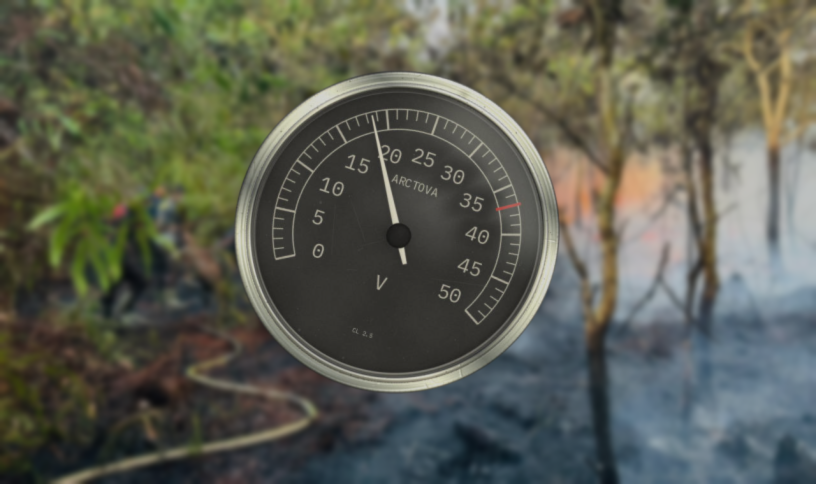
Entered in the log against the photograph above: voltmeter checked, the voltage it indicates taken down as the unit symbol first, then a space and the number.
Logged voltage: V 18.5
